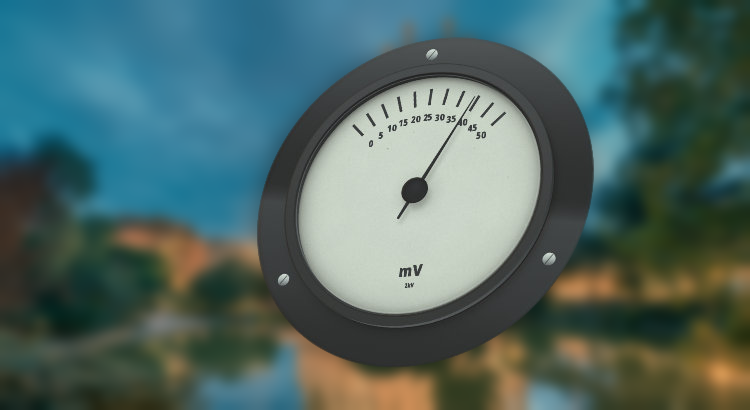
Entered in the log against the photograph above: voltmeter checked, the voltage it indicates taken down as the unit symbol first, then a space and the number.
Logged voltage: mV 40
